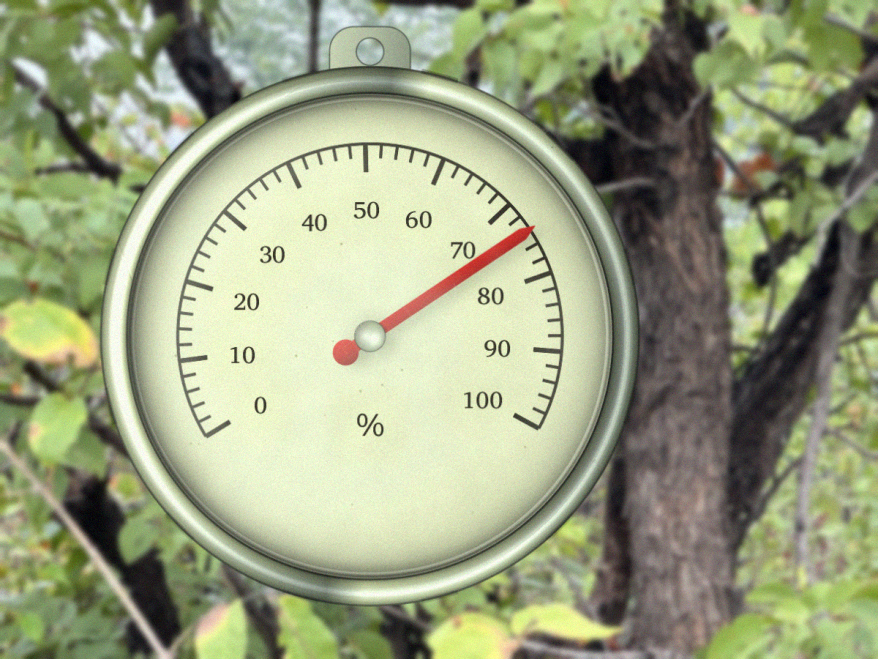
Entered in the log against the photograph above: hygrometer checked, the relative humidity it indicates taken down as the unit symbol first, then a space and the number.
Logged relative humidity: % 74
